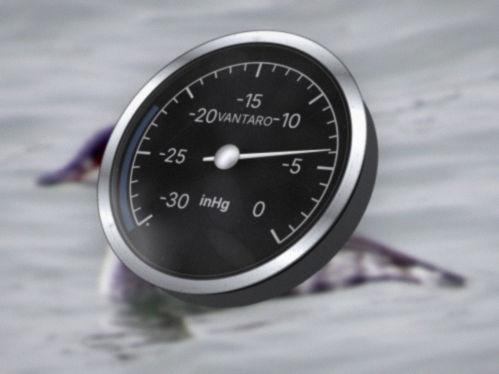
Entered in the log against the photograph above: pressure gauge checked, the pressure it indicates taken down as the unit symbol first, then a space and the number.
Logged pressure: inHg -6
